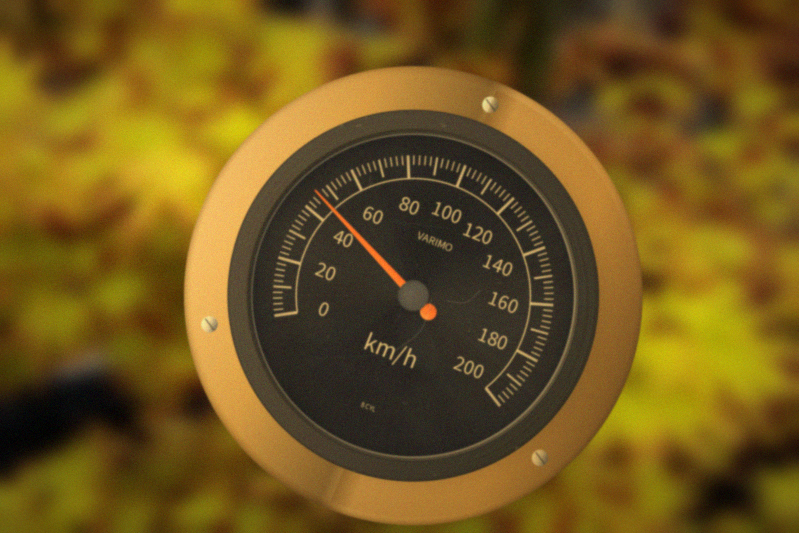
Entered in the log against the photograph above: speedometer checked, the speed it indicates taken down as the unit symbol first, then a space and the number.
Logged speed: km/h 46
